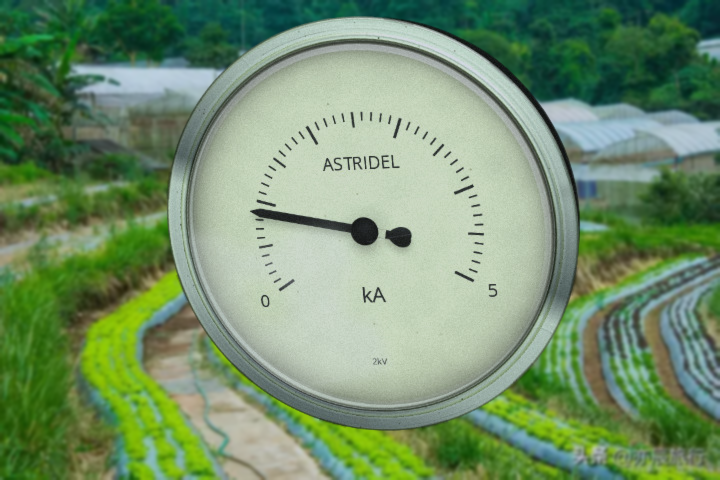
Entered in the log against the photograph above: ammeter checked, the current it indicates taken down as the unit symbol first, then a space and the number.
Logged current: kA 0.9
